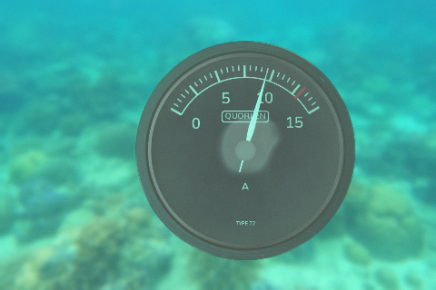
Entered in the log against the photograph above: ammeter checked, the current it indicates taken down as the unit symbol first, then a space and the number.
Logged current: A 9.5
